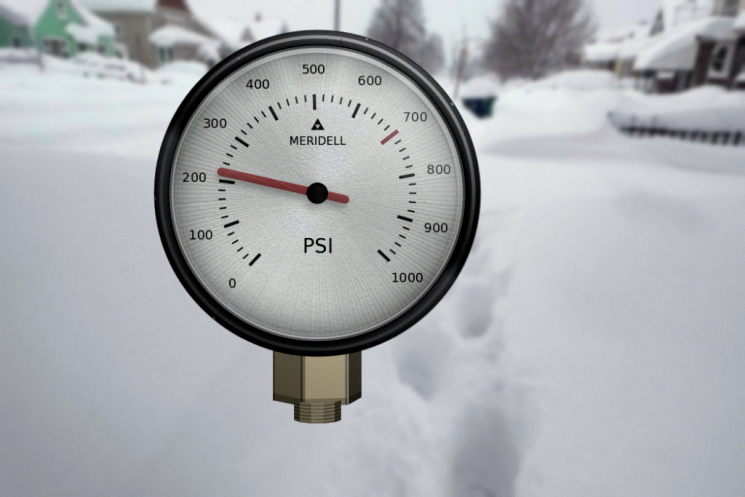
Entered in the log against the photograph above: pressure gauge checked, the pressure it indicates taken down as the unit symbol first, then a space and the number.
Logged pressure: psi 220
